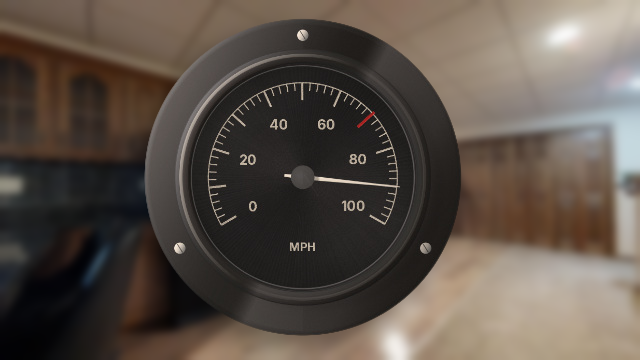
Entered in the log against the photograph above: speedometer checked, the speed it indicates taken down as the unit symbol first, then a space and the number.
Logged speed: mph 90
